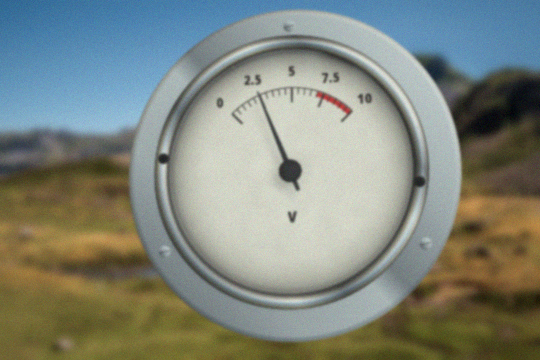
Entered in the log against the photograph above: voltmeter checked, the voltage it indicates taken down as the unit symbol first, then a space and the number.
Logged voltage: V 2.5
